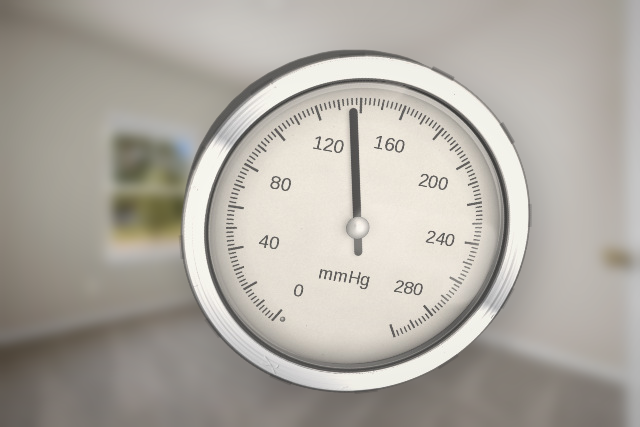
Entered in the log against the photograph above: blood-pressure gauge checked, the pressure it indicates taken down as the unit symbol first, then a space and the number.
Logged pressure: mmHg 136
